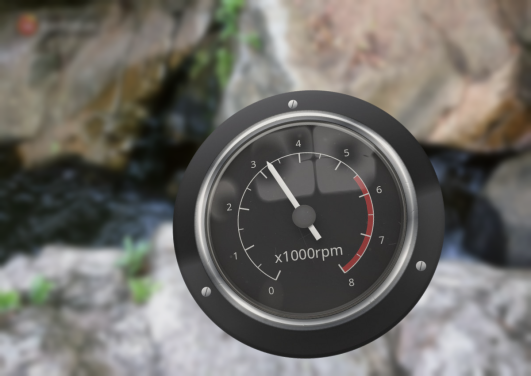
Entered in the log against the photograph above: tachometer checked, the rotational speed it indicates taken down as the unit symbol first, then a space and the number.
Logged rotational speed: rpm 3250
